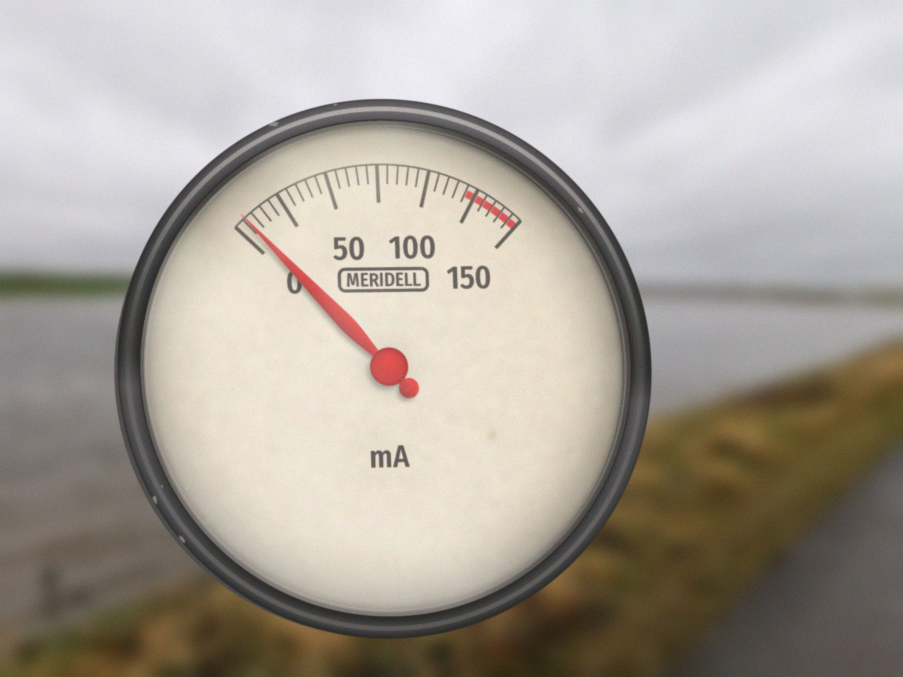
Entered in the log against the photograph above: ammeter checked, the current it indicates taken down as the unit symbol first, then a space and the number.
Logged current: mA 5
